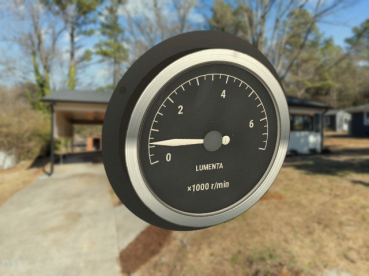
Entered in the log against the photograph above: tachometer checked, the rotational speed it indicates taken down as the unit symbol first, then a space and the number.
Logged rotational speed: rpm 625
